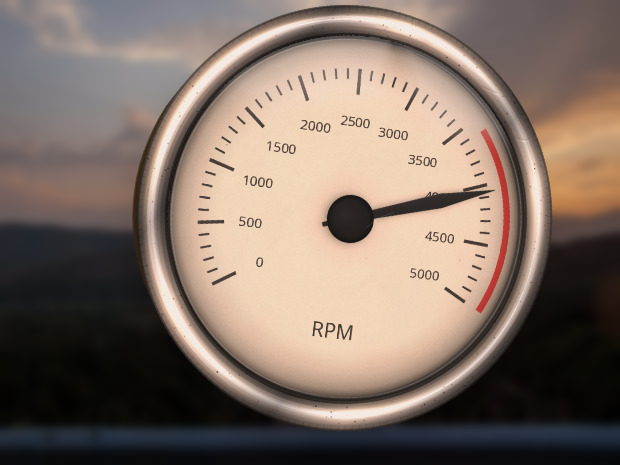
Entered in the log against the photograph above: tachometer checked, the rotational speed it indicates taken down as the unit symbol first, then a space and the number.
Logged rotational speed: rpm 4050
